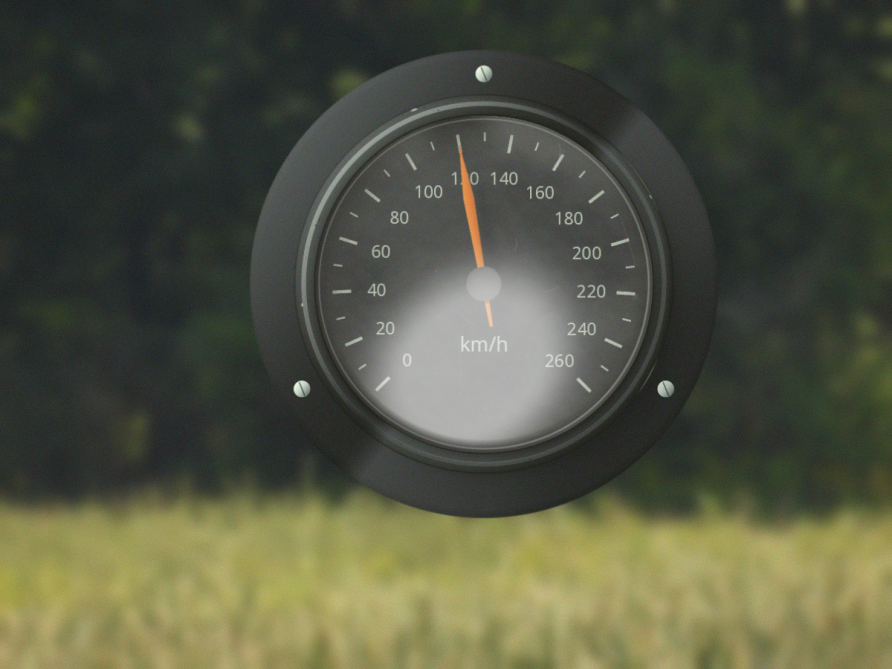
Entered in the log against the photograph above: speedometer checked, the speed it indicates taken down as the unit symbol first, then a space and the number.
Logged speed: km/h 120
